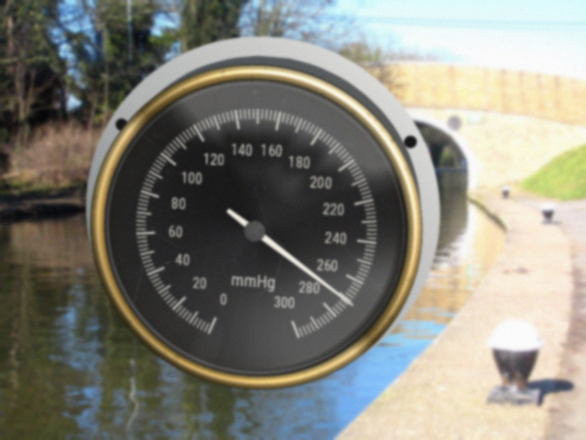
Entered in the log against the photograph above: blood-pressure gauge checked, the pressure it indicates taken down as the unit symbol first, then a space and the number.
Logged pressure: mmHg 270
